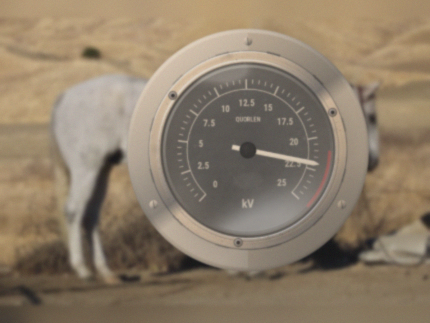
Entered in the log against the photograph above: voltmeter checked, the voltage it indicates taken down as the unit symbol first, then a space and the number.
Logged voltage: kV 22
